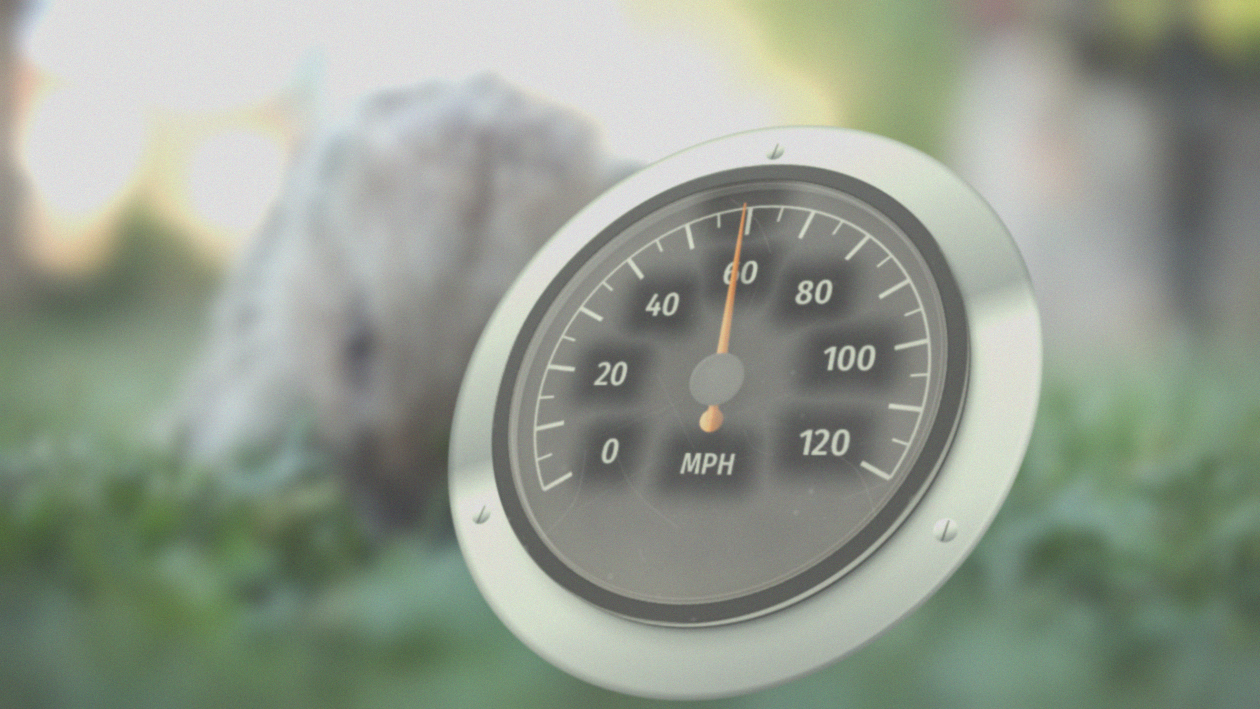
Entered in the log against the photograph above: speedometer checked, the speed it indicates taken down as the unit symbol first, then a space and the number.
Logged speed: mph 60
